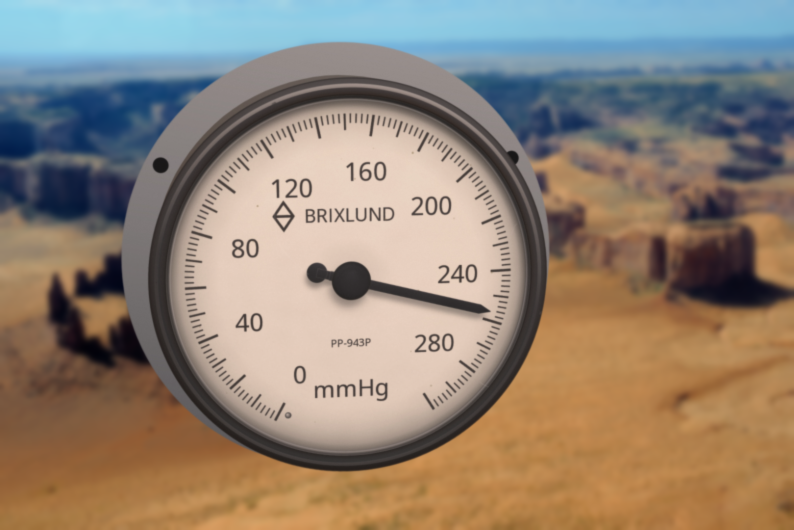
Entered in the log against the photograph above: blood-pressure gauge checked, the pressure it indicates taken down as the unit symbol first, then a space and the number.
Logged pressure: mmHg 256
